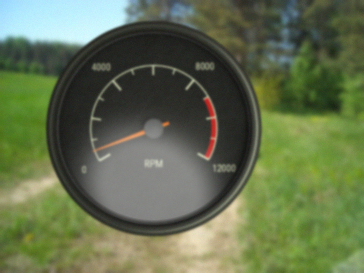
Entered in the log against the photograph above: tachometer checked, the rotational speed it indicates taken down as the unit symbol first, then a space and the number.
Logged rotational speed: rpm 500
